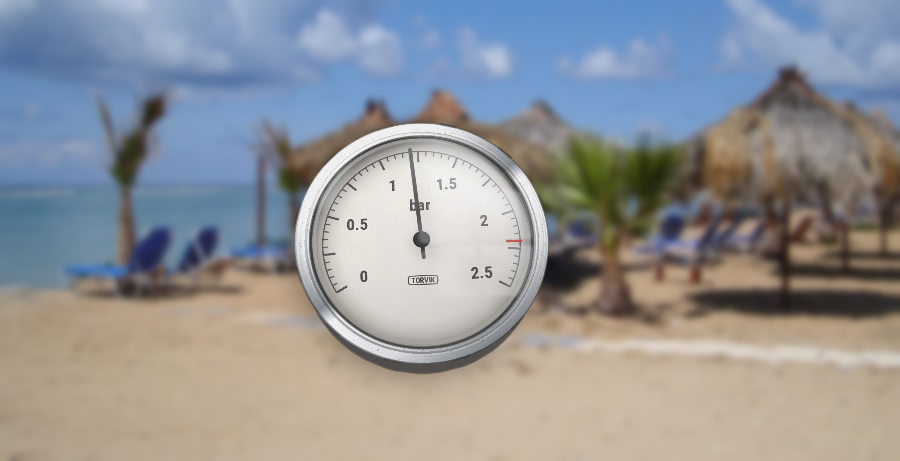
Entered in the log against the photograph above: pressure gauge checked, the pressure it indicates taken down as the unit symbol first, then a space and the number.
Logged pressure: bar 1.2
